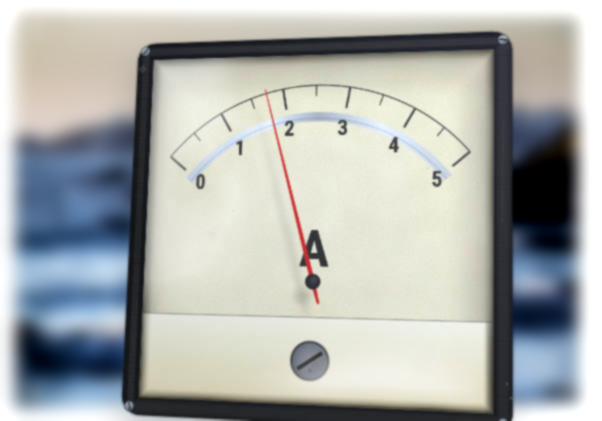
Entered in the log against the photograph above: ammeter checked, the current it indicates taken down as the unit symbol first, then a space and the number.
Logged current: A 1.75
